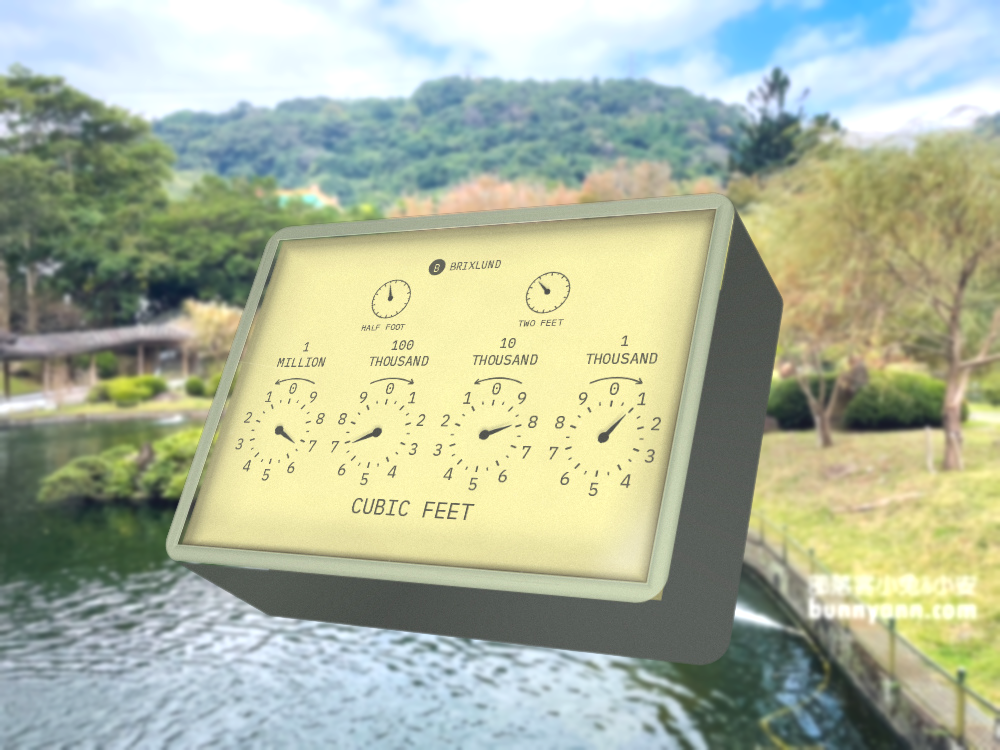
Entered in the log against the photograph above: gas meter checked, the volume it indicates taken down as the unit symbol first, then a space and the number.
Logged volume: ft³ 668100
